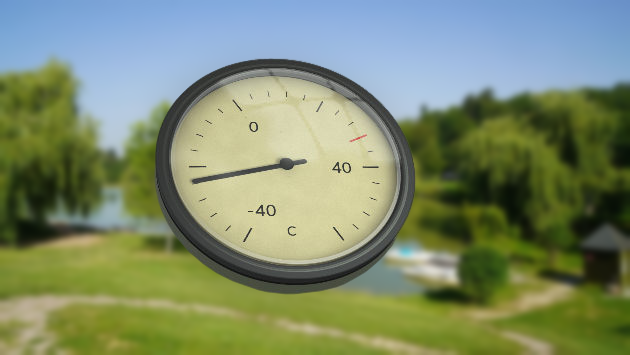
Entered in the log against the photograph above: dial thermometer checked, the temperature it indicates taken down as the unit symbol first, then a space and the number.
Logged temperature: °C -24
